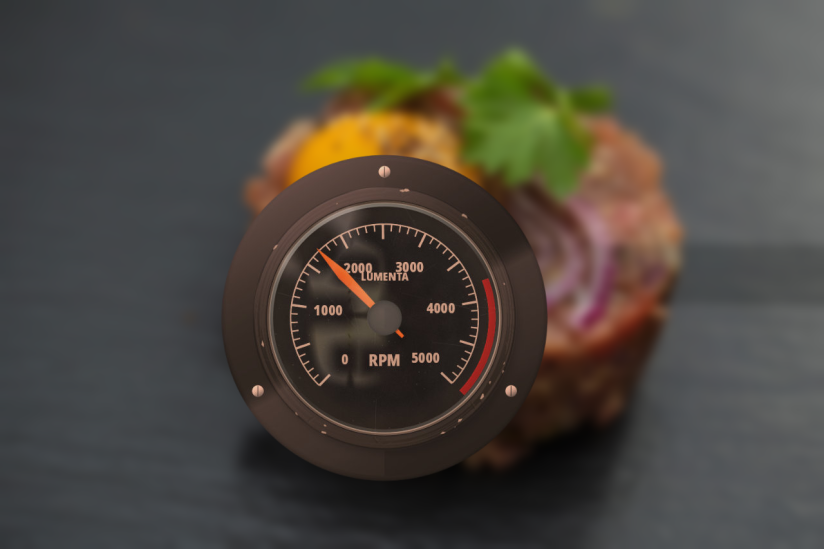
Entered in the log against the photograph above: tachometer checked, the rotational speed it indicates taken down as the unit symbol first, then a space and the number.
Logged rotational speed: rpm 1700
